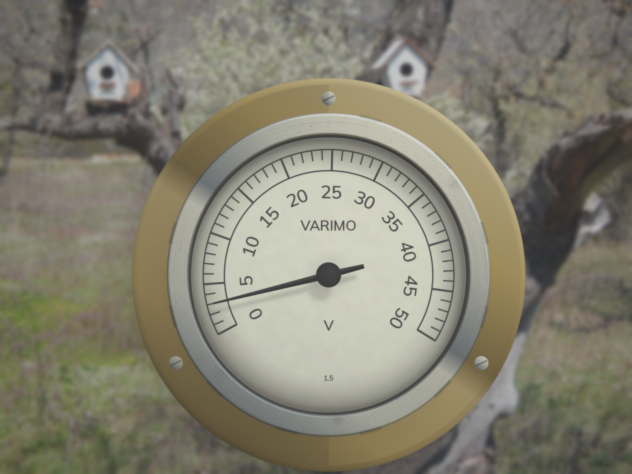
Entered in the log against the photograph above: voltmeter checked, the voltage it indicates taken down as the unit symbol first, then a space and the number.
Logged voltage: V 3
